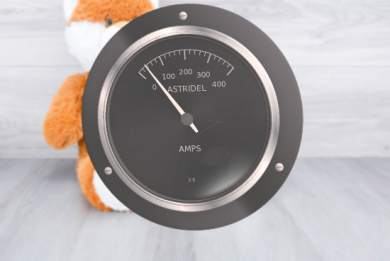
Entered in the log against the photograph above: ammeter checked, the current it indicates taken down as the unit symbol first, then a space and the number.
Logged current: A 40
